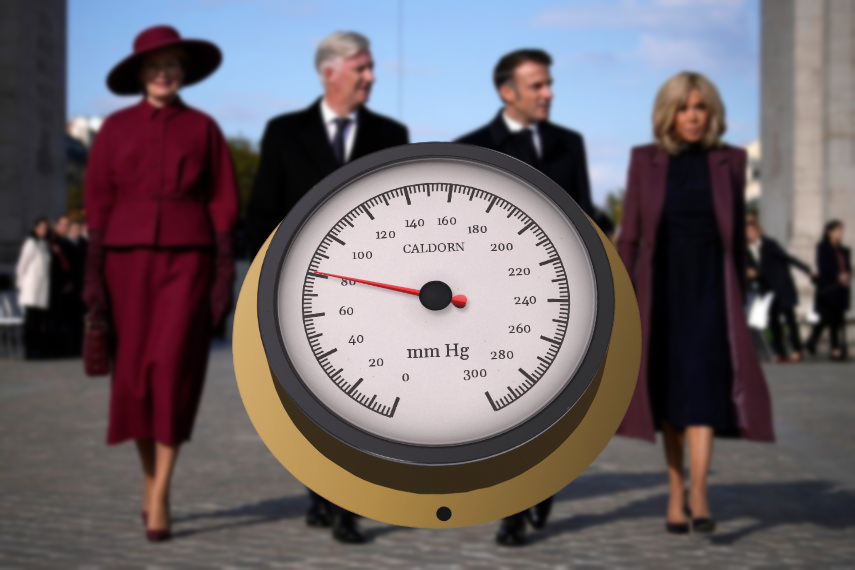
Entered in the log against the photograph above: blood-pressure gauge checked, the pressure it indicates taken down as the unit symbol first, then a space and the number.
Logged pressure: mmHg 80
